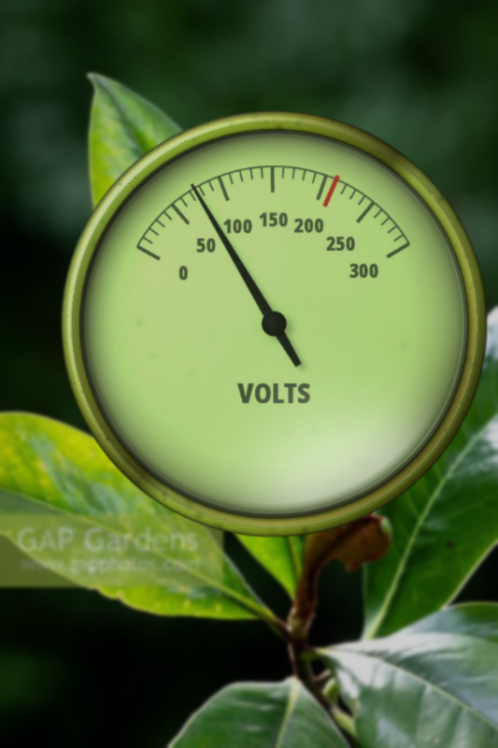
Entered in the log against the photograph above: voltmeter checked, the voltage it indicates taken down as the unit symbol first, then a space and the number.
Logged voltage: V 75
